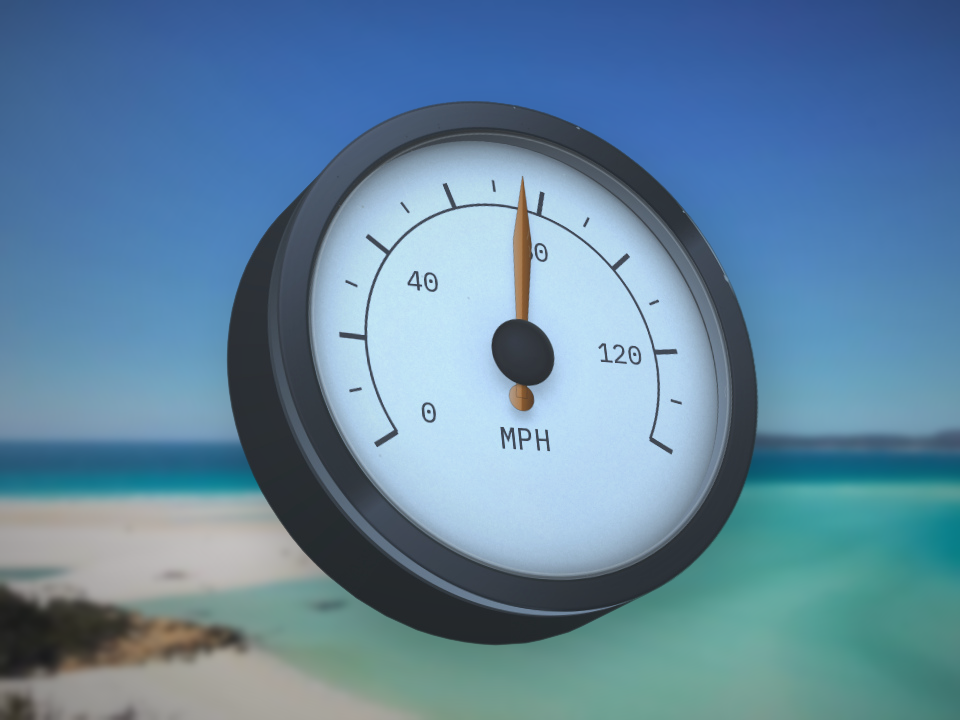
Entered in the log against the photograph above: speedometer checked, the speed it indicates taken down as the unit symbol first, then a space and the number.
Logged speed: mph 75
